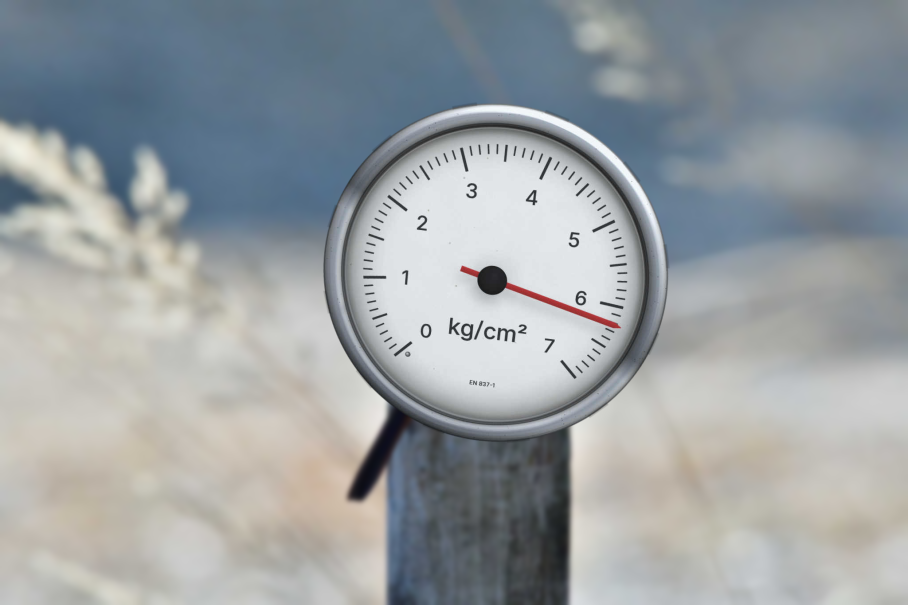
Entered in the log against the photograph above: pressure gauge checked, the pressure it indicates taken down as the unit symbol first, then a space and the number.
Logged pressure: kg/cm² 6.2
